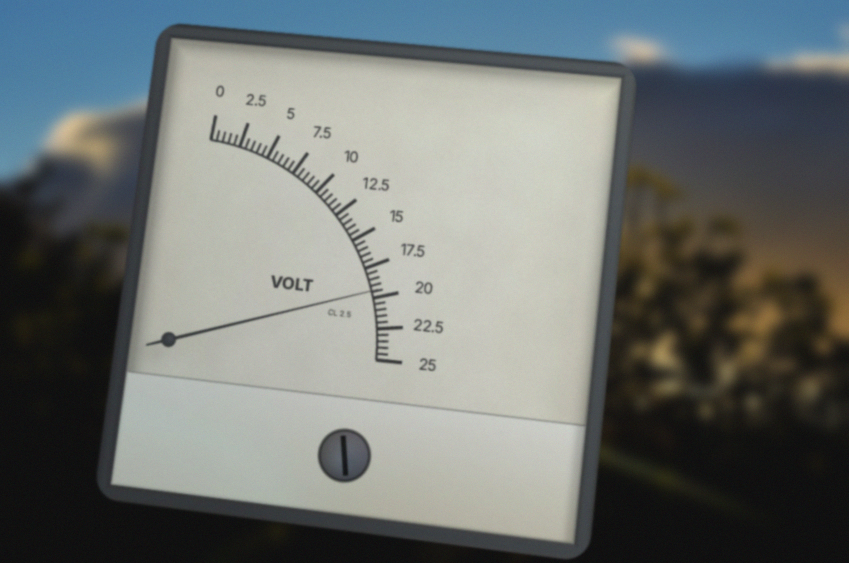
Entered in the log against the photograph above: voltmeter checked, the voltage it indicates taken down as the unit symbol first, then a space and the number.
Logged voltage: V 19.5
